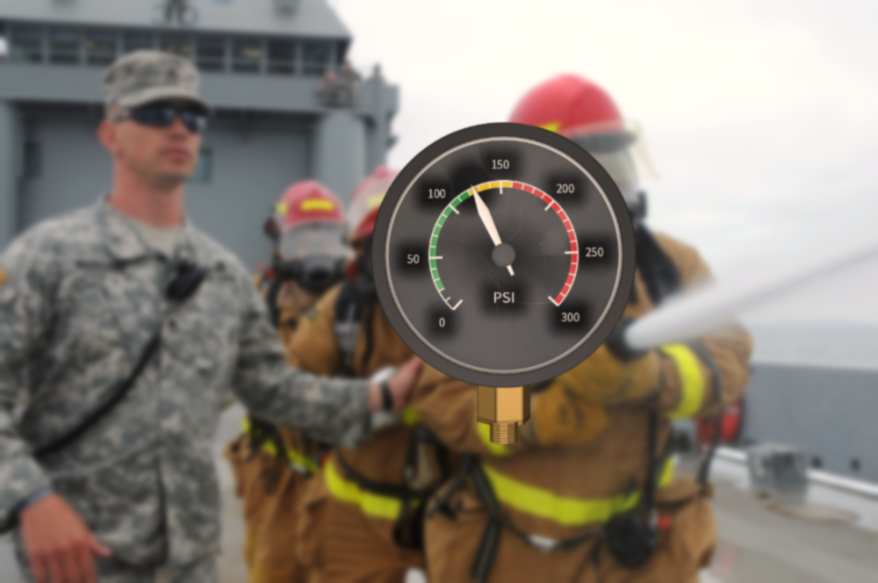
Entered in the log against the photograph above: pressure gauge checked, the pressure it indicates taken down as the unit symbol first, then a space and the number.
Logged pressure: psi 125
